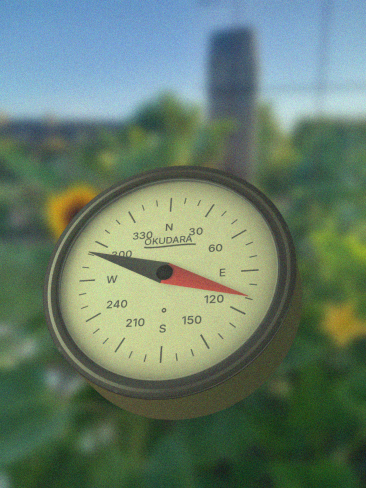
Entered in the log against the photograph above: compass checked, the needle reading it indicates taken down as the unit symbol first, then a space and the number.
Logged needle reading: ° 110
